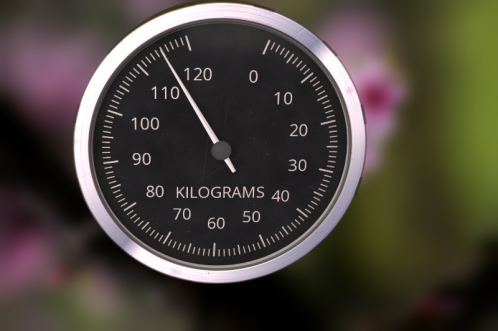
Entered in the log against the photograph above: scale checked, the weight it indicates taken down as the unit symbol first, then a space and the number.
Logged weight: kg 115
